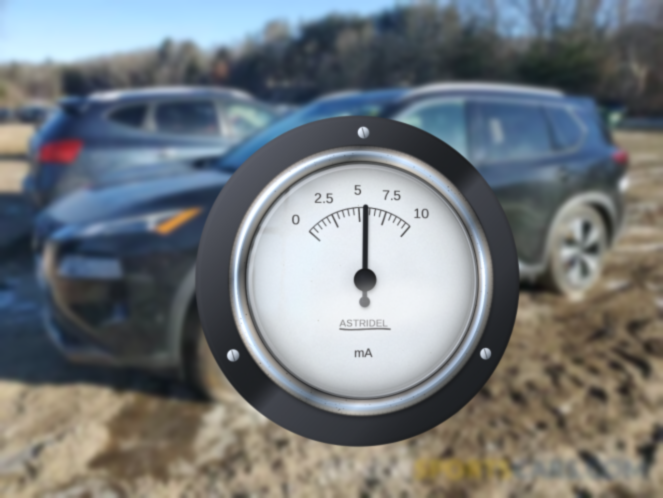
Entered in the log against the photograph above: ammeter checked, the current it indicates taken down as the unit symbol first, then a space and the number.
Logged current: mA 5.5
